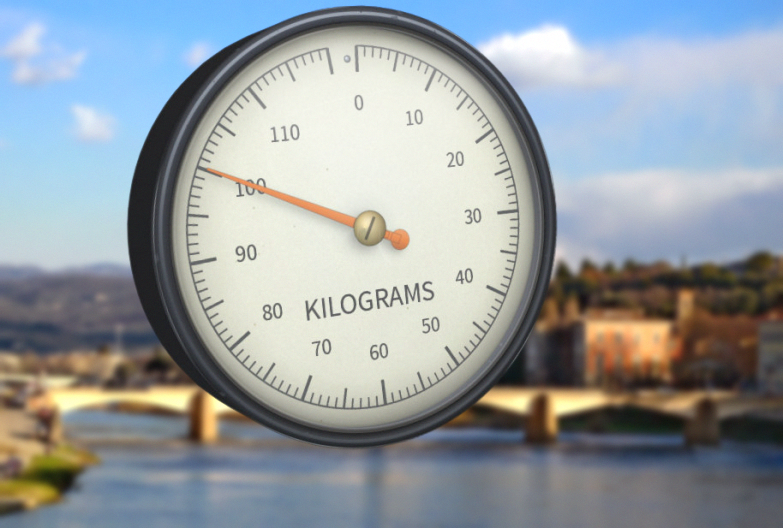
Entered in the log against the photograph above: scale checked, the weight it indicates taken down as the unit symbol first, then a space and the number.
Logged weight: kg 100
